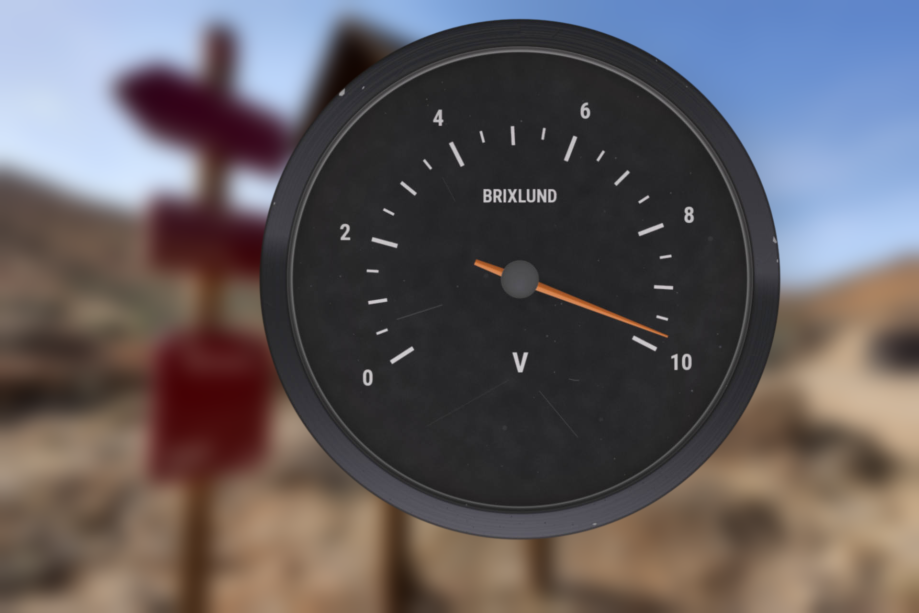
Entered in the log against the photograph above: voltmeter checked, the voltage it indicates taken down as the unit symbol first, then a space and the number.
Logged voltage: V 9.75
